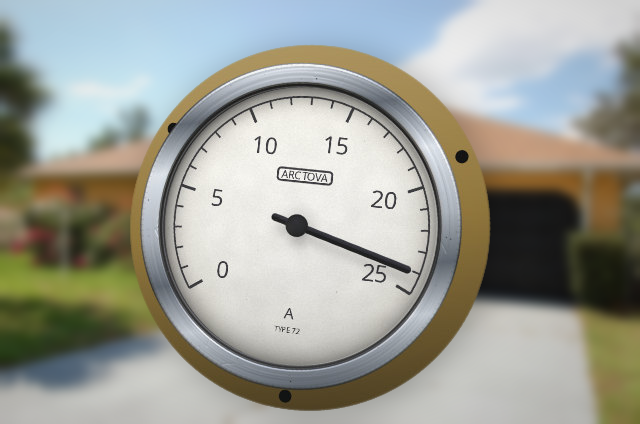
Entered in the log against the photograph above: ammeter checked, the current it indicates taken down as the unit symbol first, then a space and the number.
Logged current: A 24
